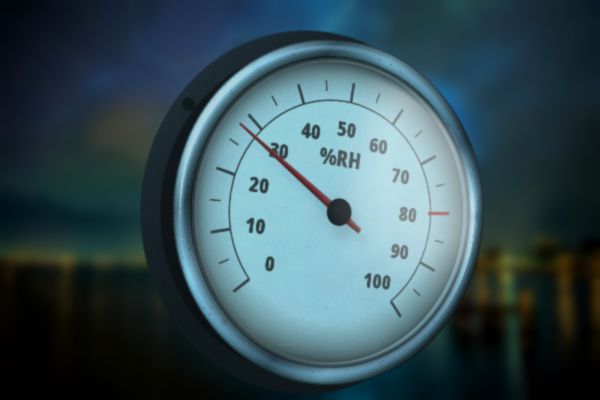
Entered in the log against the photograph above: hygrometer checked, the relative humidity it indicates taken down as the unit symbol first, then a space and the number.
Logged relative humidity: % 27.5
